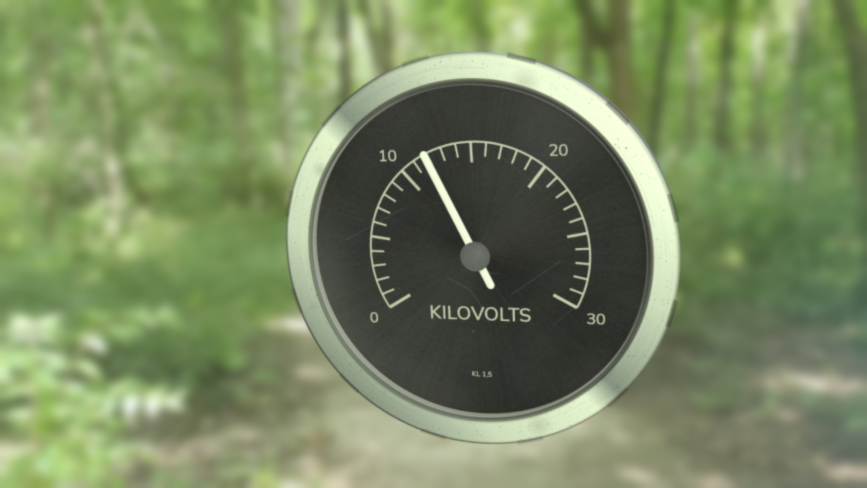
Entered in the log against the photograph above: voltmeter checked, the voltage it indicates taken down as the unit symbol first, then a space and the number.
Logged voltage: kV 12
